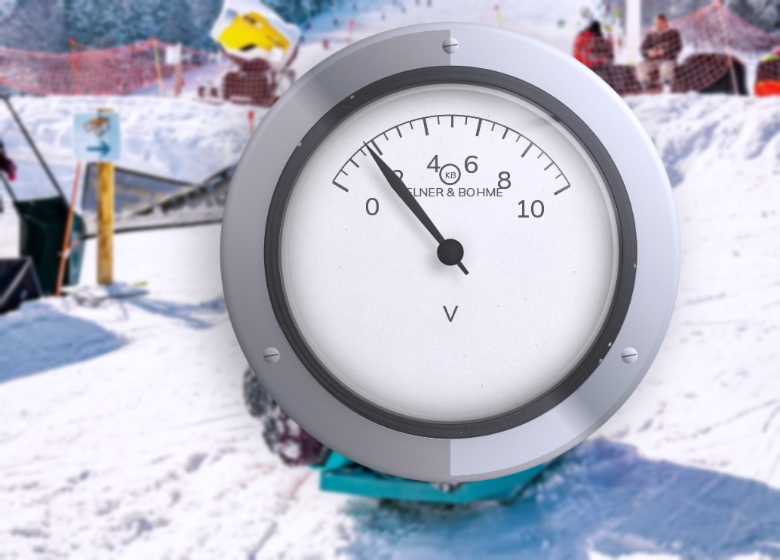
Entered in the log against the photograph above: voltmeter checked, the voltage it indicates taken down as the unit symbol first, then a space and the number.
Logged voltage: V 1.75
